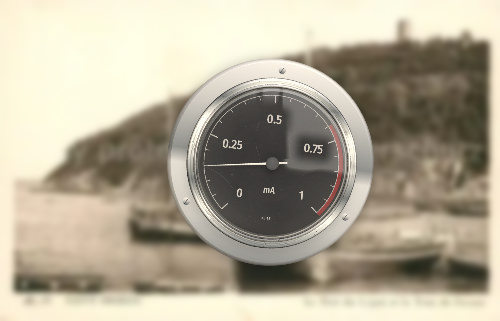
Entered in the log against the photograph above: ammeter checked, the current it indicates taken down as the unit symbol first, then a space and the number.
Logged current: mA 0.15
